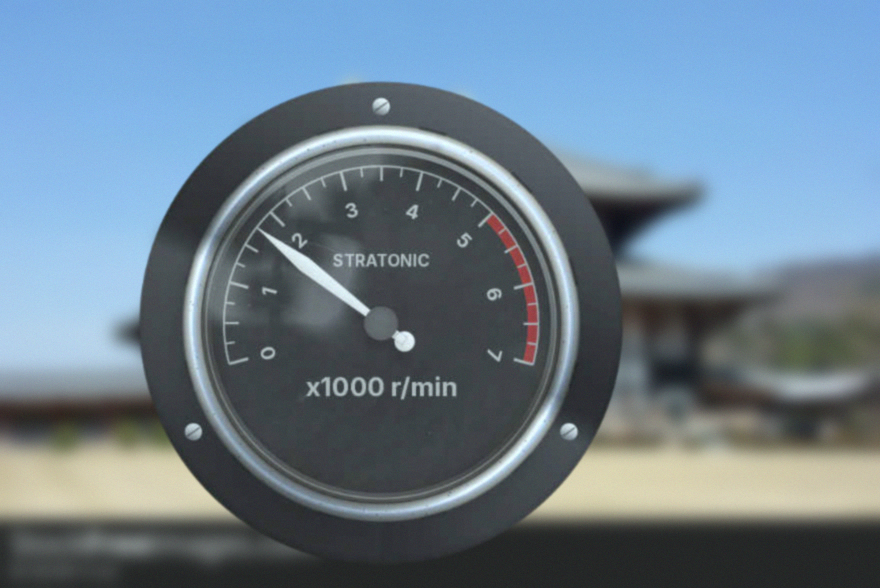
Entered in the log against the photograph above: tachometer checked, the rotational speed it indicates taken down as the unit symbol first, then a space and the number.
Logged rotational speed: rpm 1750
